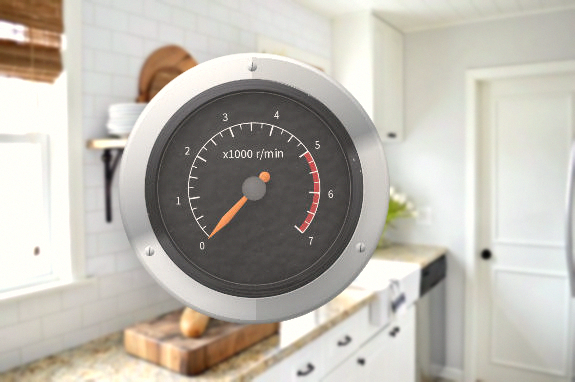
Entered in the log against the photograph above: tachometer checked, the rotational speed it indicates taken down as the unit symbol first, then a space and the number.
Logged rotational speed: rpm 0
